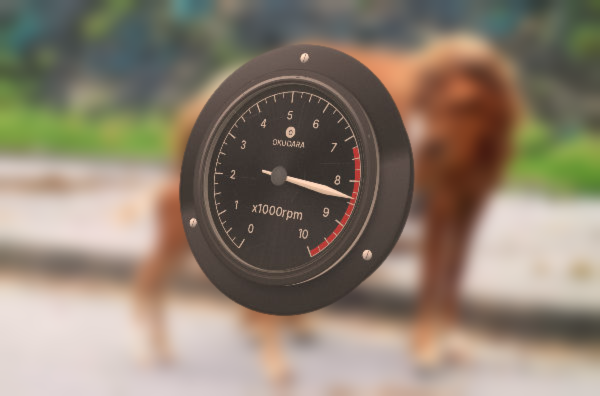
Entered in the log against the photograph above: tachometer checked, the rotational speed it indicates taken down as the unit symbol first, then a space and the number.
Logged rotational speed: rpm 8375
